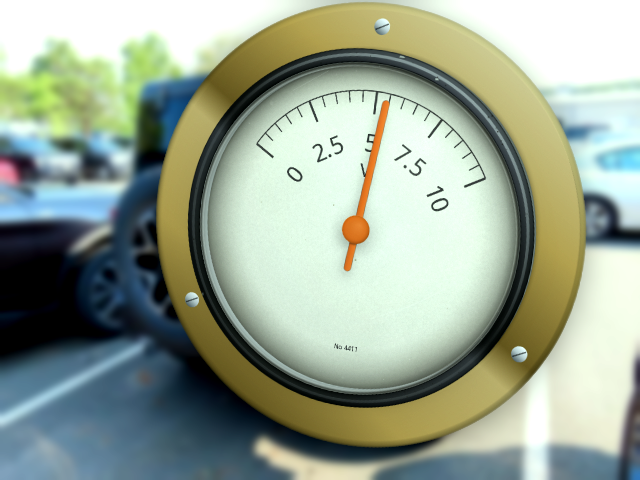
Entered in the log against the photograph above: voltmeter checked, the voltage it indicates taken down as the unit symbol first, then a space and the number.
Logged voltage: V 5.5
